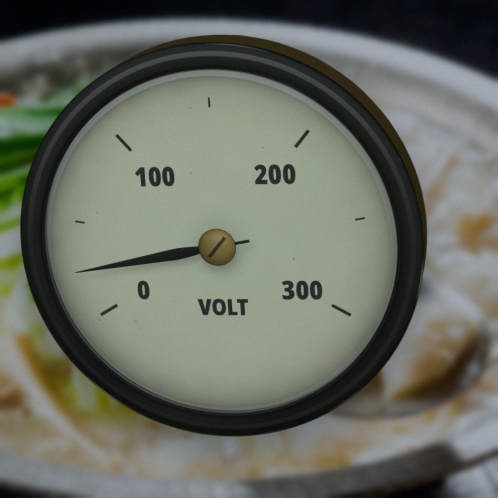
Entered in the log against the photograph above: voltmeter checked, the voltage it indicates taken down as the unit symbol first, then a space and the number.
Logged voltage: V 25
